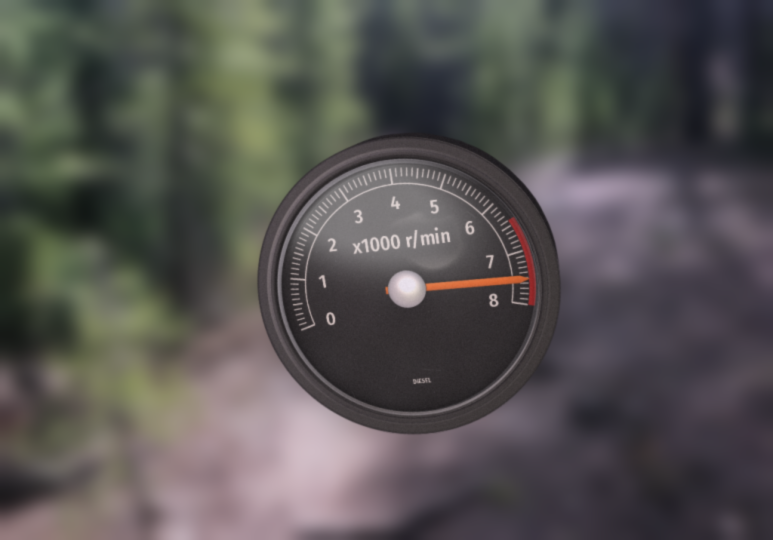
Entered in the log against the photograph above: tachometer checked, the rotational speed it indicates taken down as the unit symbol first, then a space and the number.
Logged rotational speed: rpm 7500
